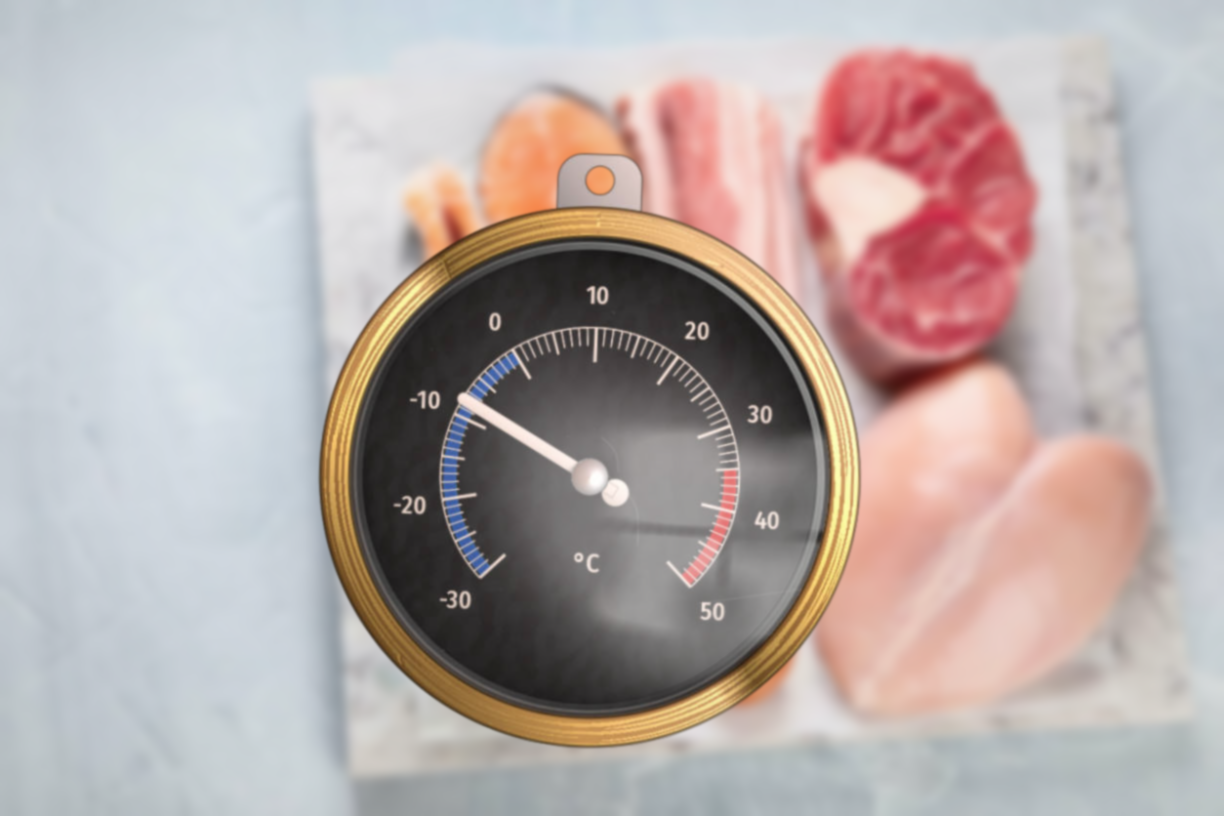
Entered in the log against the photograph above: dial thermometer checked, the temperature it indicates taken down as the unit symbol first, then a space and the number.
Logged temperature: °C -8
